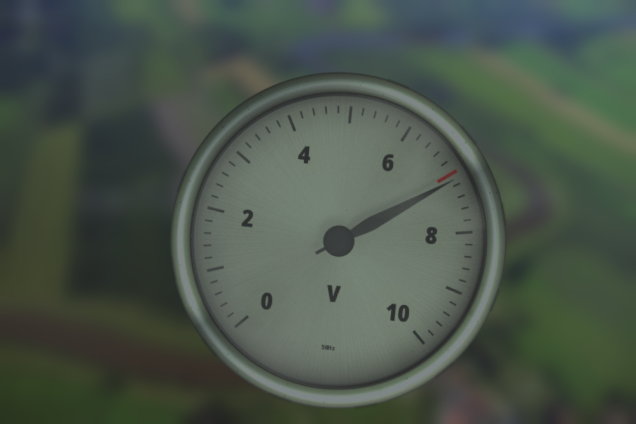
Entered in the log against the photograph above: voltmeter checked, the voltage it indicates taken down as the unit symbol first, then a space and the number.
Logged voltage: V 7.1
